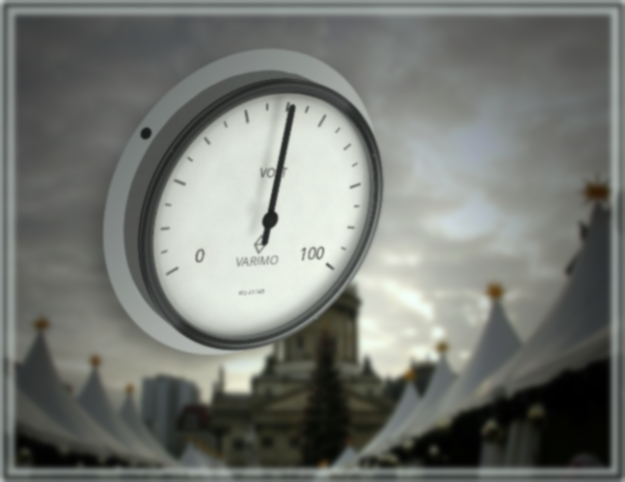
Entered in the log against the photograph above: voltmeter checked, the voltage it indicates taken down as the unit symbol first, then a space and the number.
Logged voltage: V 50
